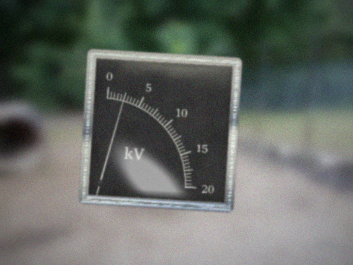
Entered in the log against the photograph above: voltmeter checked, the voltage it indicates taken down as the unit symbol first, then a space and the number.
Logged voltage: kV 2.5
